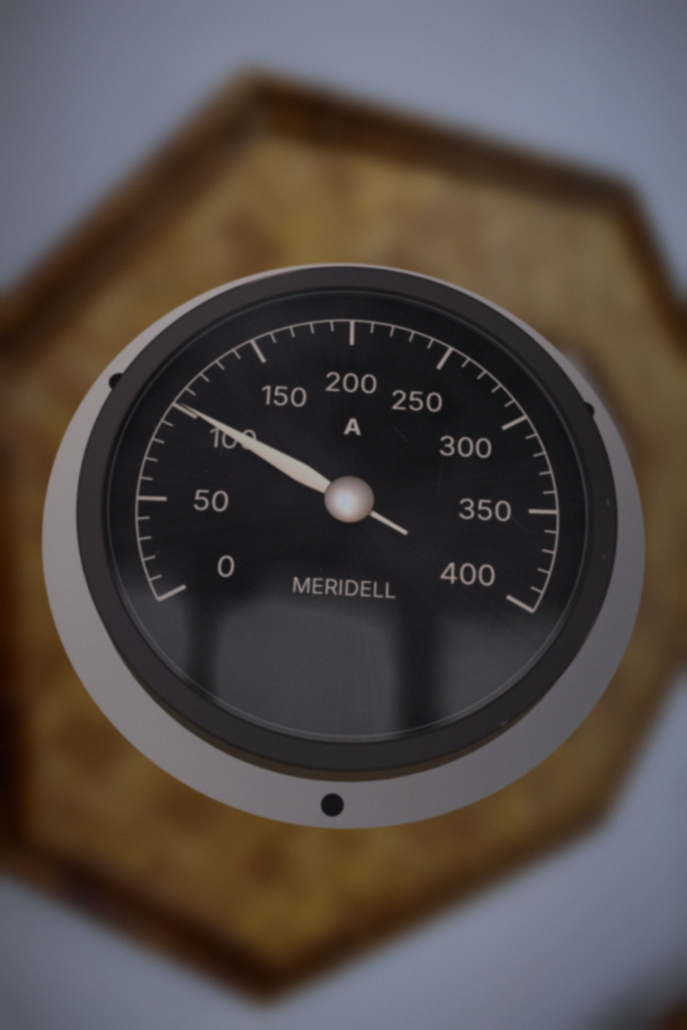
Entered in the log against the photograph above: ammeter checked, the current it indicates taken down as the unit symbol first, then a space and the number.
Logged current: A 100
